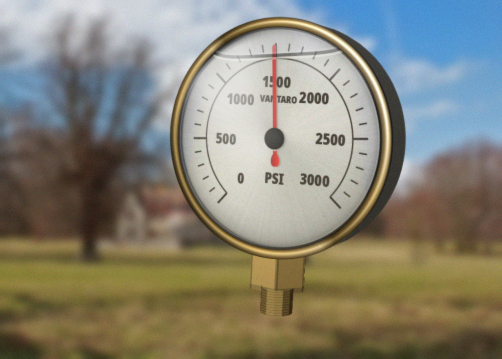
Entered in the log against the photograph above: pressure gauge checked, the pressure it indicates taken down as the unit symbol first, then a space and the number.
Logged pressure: psi 1500
